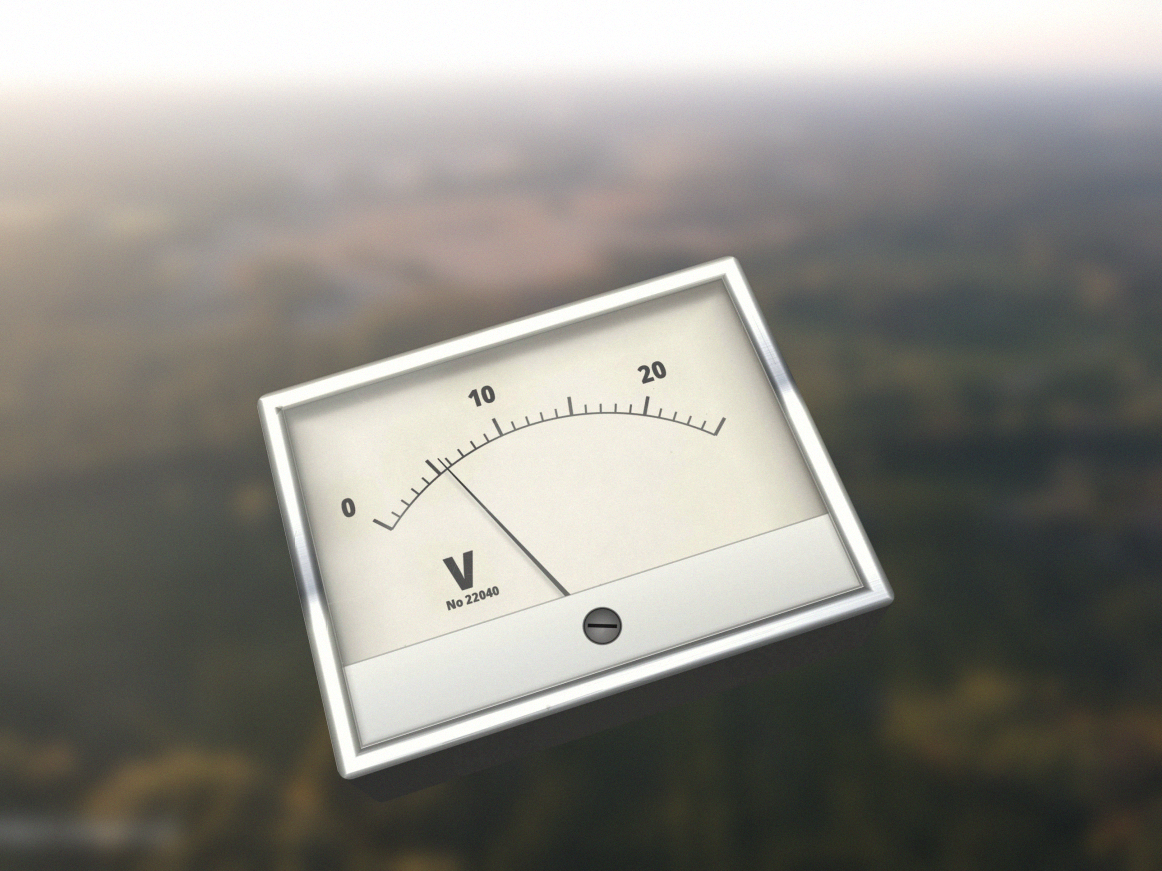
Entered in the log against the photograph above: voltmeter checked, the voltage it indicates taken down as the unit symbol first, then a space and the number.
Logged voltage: V 5.5
